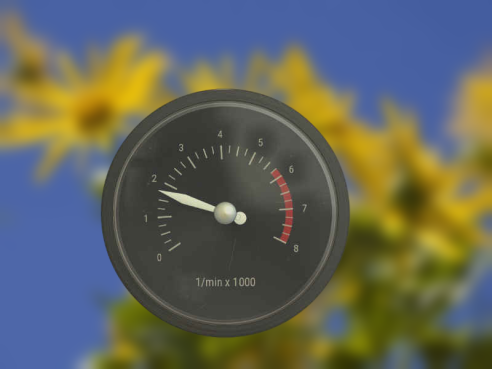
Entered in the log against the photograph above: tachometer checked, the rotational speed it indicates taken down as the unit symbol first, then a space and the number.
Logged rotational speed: rpm 1750
